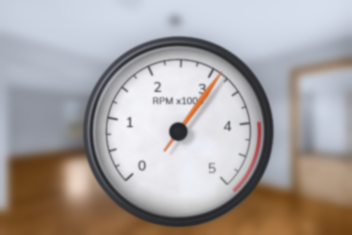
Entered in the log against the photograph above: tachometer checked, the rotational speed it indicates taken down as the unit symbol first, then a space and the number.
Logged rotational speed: rpm 3125
